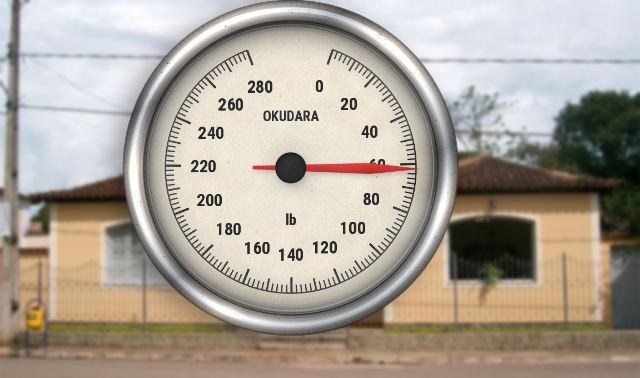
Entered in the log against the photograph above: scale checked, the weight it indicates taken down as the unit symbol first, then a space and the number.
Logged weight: lb 62
